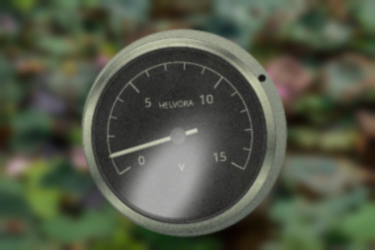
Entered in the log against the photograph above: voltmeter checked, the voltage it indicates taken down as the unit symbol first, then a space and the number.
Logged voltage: V 1
